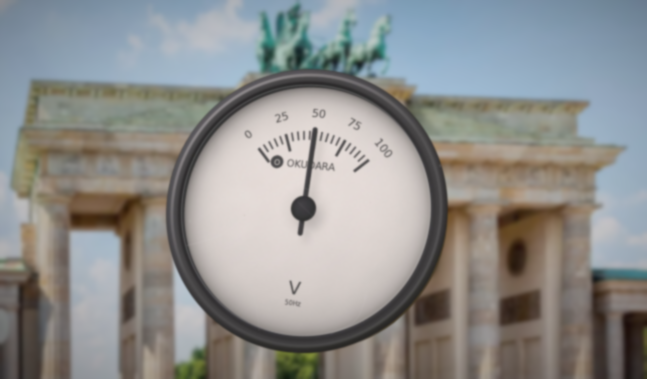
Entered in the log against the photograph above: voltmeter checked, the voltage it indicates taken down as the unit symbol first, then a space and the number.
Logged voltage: V 50
